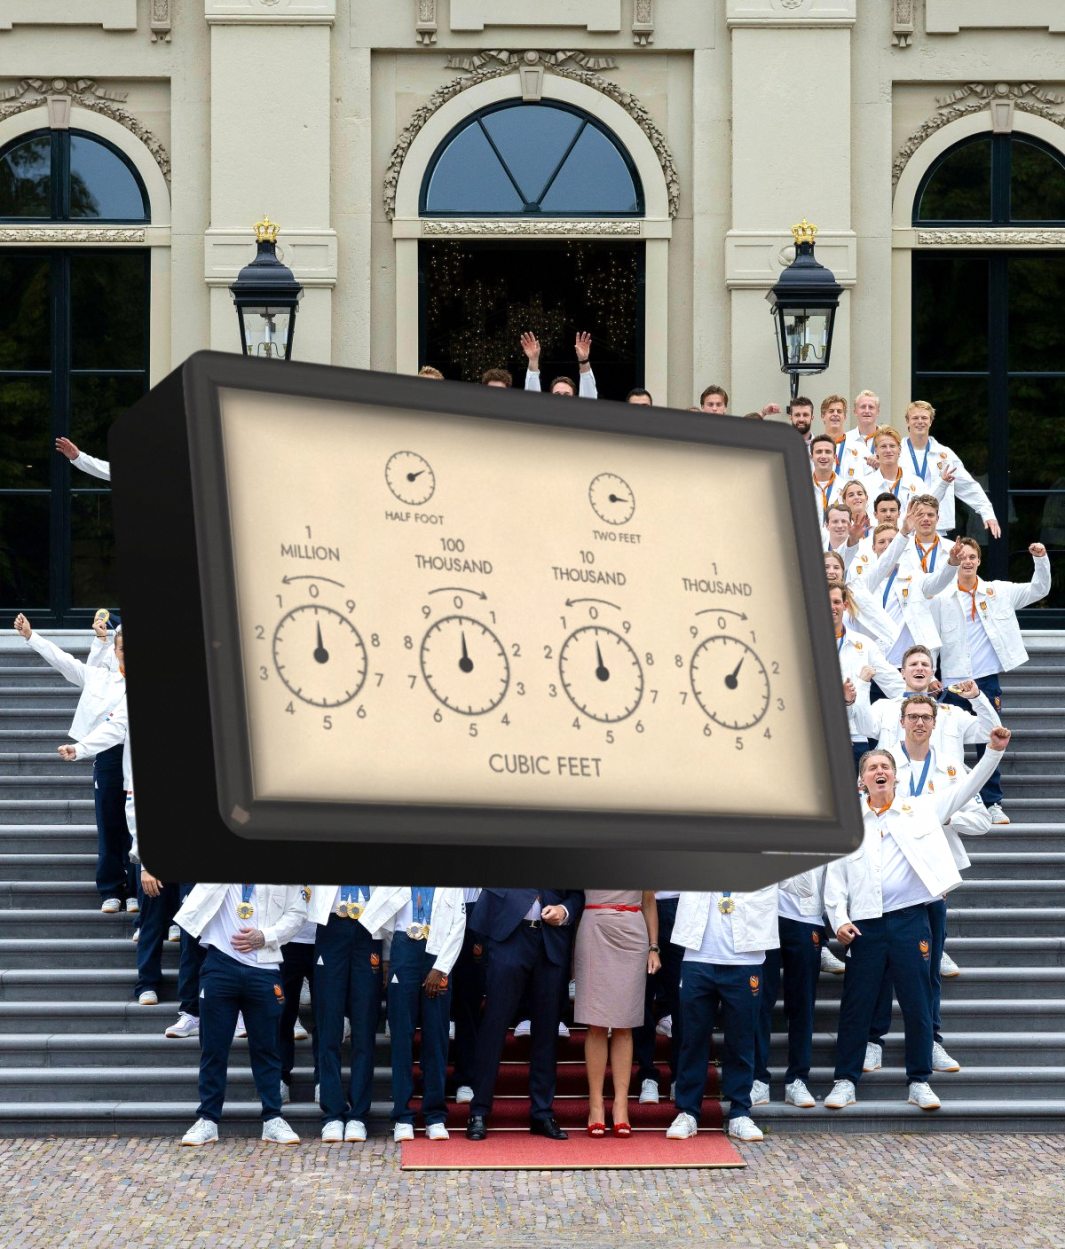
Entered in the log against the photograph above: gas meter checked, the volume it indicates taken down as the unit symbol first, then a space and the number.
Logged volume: ft³ 100
